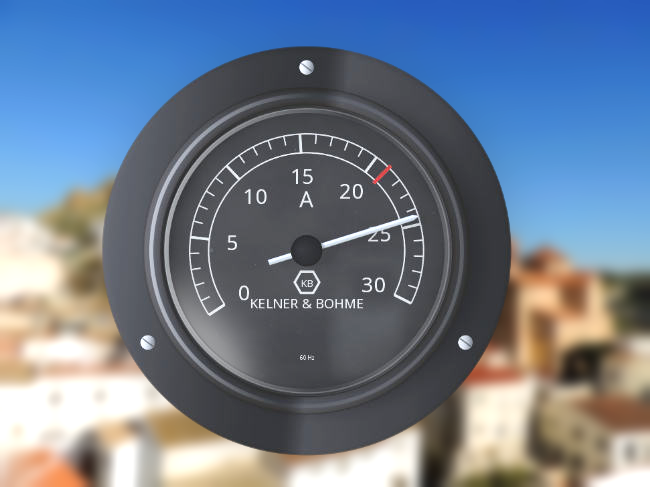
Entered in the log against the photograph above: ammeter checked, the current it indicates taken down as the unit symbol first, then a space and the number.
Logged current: A 24.5
